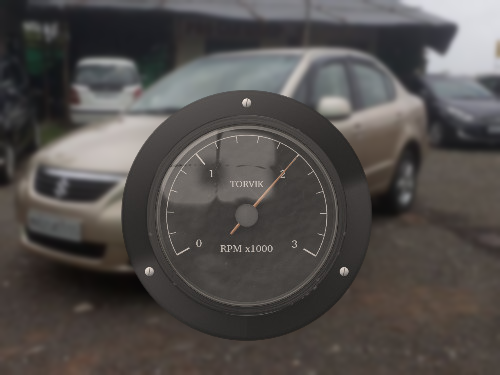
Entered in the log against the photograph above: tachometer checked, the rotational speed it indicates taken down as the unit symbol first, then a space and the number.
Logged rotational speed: rpm 2000
